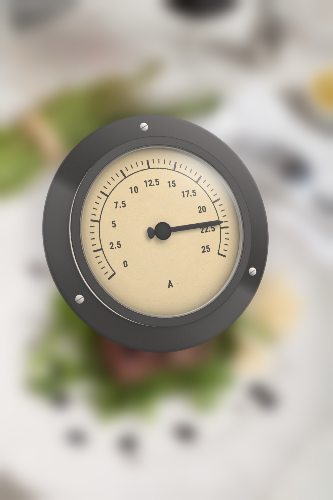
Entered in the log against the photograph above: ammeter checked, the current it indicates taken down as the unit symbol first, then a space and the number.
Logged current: A 22
